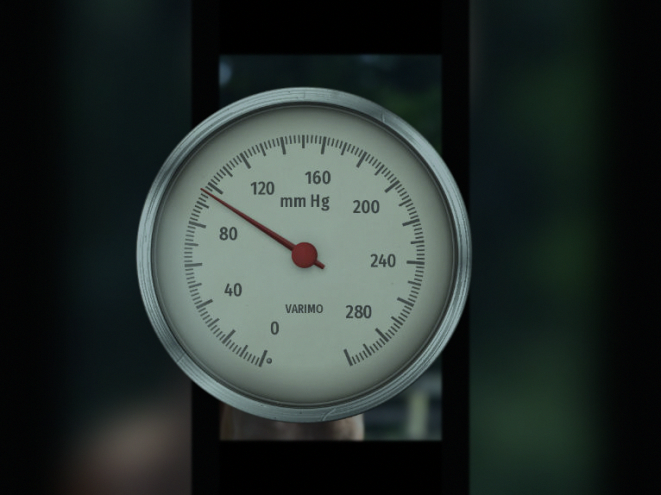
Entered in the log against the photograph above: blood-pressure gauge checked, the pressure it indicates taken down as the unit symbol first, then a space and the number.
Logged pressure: mmHg 96
